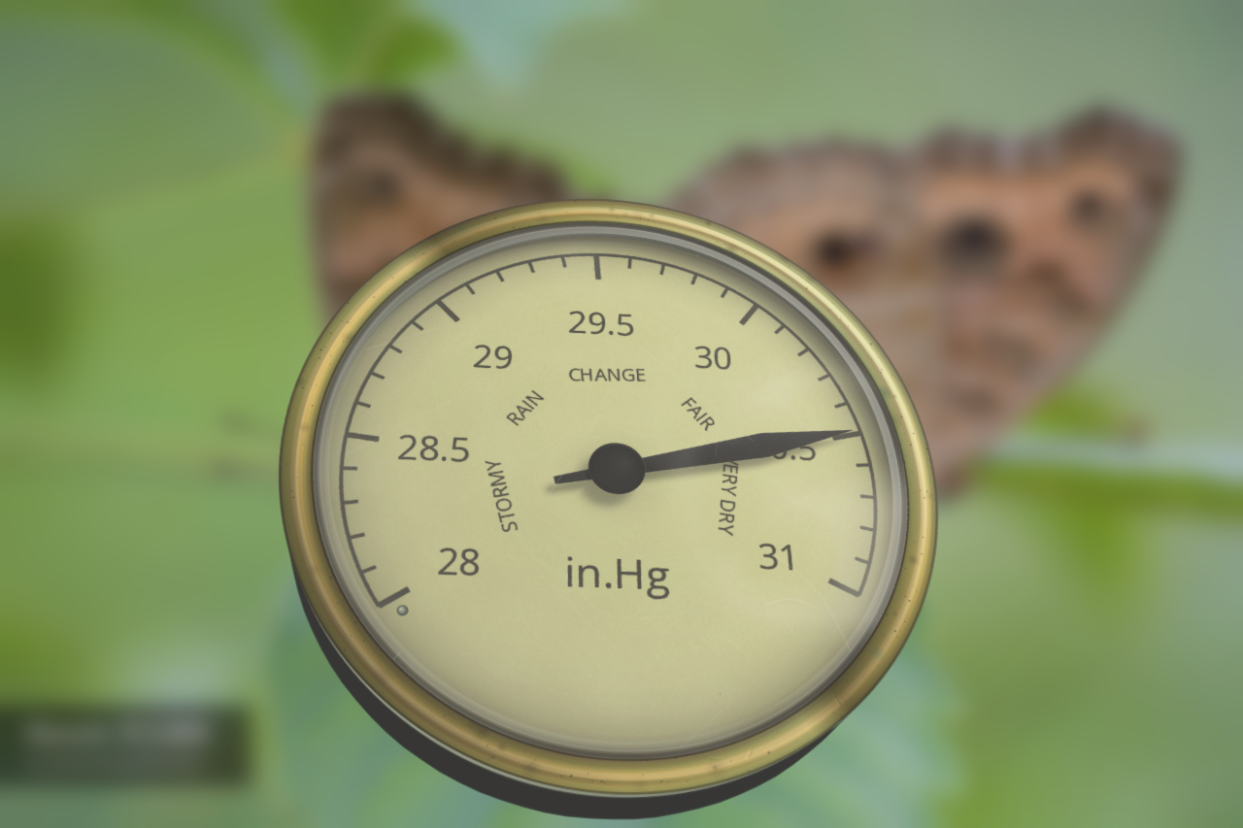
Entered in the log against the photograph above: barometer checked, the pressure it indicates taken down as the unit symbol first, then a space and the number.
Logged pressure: inHg 30.5
